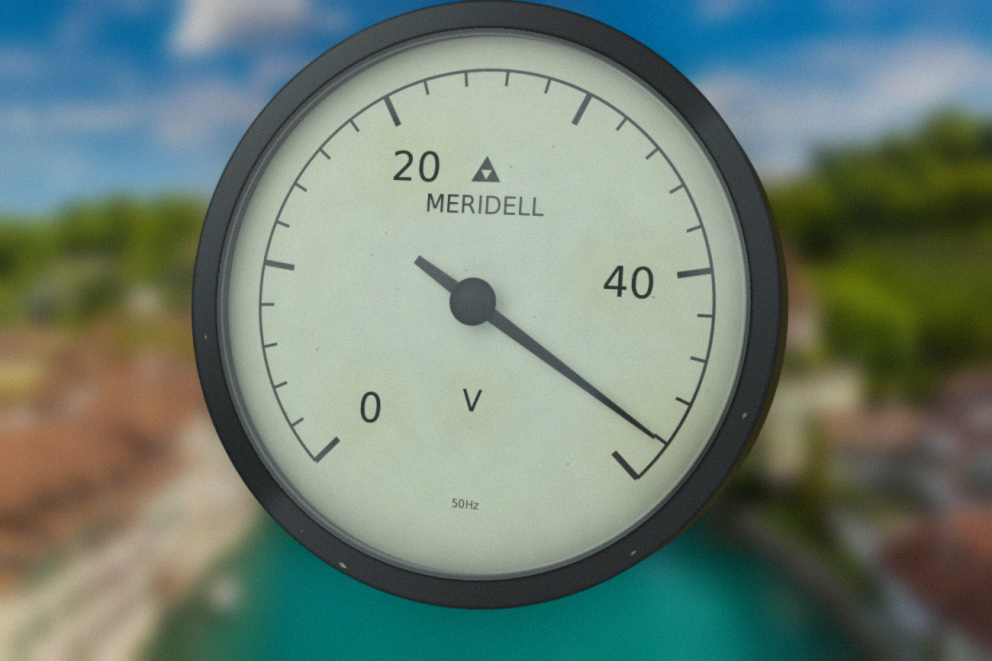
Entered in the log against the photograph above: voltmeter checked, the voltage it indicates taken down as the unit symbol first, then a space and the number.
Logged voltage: V 48
